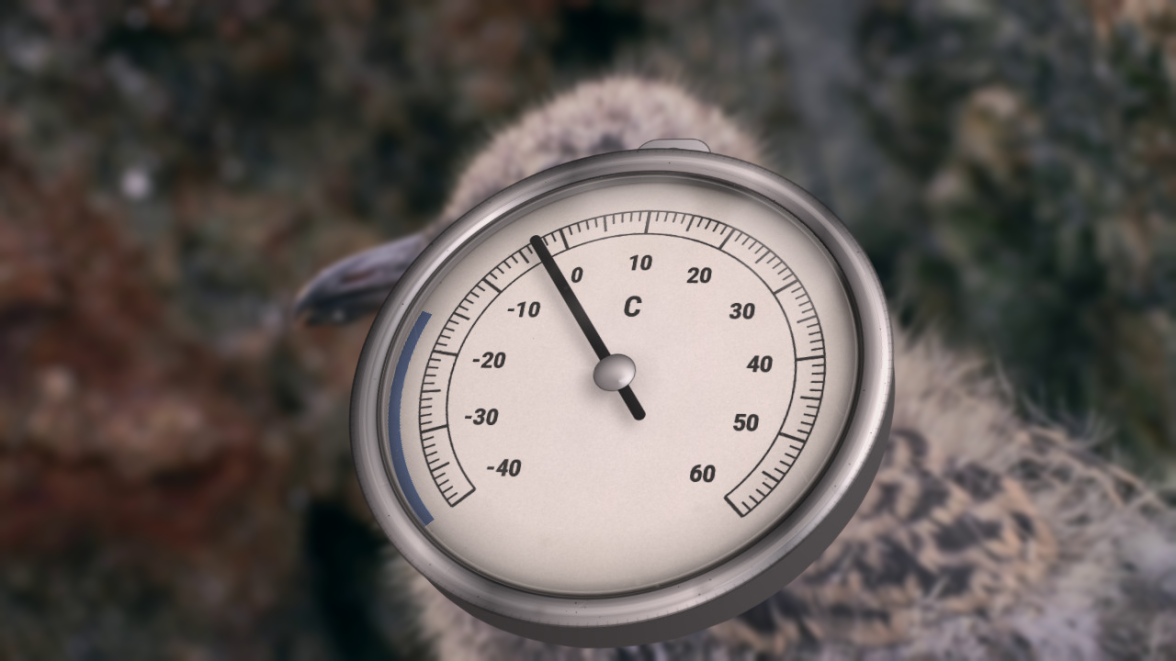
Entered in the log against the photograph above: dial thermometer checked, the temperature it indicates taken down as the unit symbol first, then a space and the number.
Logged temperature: °C -3
